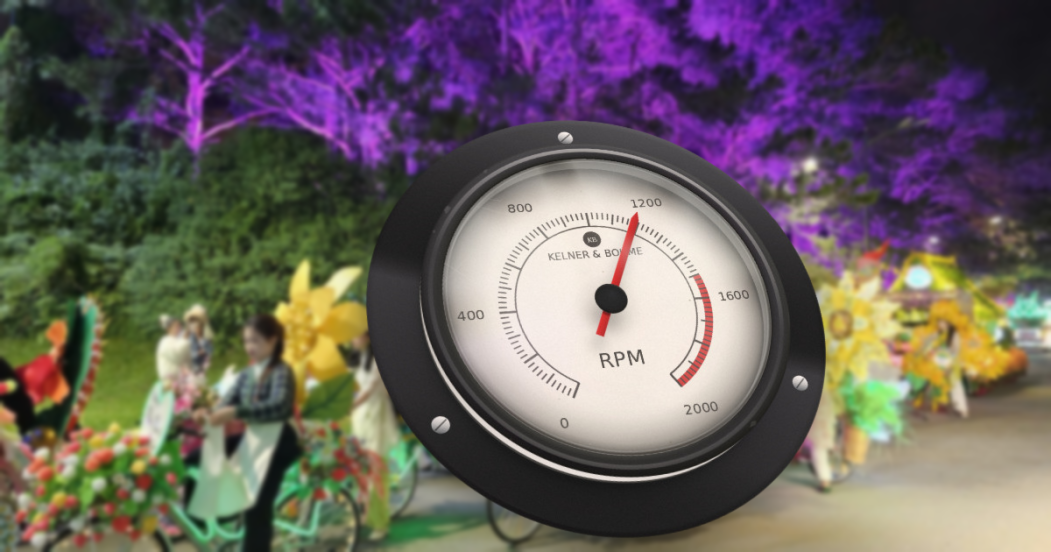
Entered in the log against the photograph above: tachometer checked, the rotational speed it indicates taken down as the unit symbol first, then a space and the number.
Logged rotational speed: rpm 1180
